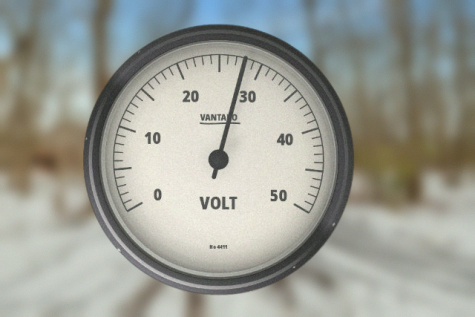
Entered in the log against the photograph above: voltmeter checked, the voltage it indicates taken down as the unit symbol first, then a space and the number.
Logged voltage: V 28
